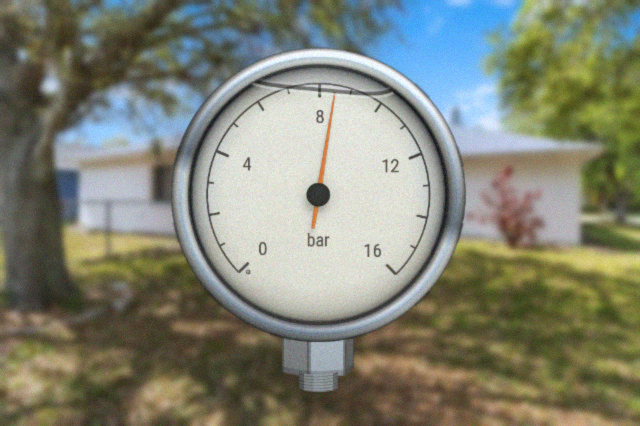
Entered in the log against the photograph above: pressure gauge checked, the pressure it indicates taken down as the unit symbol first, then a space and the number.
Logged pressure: bar 8.5
